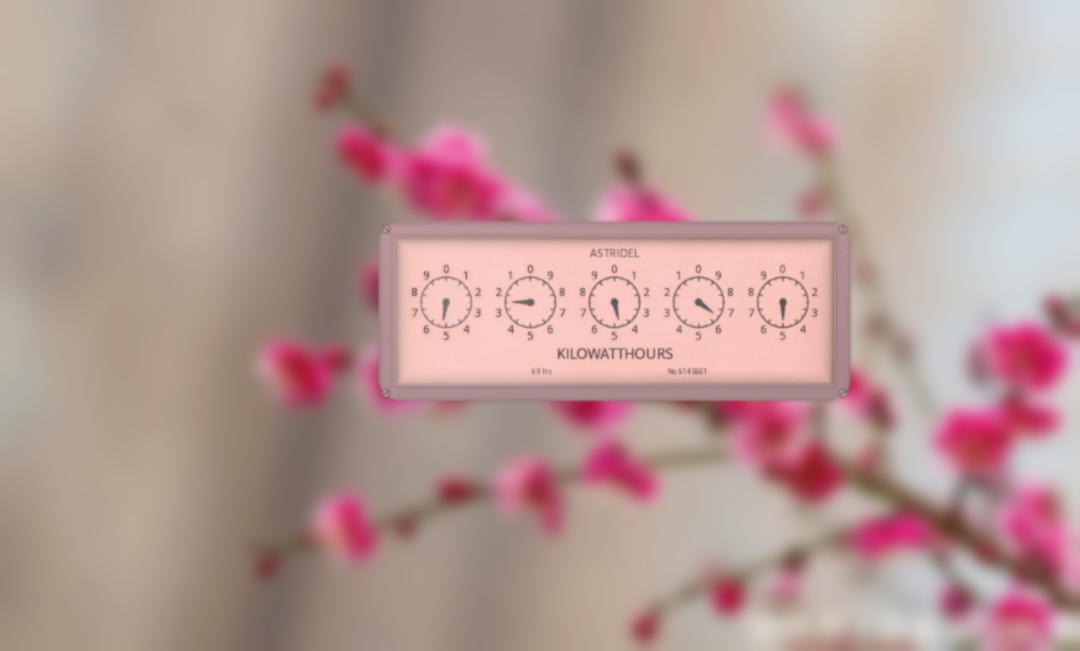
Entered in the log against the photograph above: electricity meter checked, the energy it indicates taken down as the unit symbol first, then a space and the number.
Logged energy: kWh 52465
